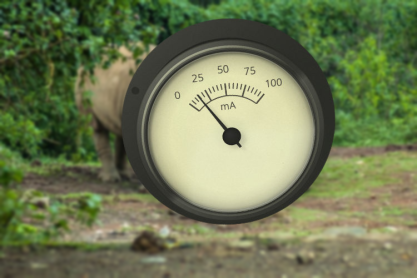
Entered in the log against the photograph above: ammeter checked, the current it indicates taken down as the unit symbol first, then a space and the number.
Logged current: mA 15
